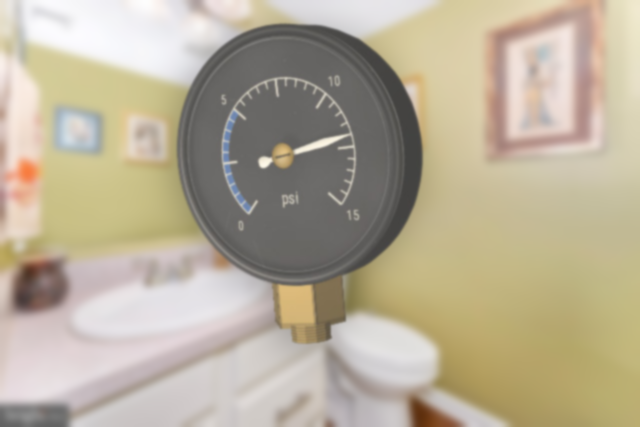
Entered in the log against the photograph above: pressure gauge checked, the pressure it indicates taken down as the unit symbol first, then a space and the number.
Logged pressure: psi 12
